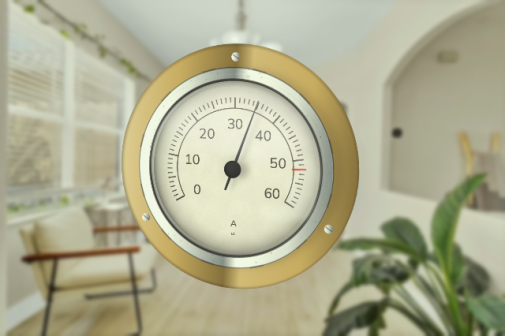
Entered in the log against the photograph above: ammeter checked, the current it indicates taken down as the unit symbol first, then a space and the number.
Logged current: A 35
